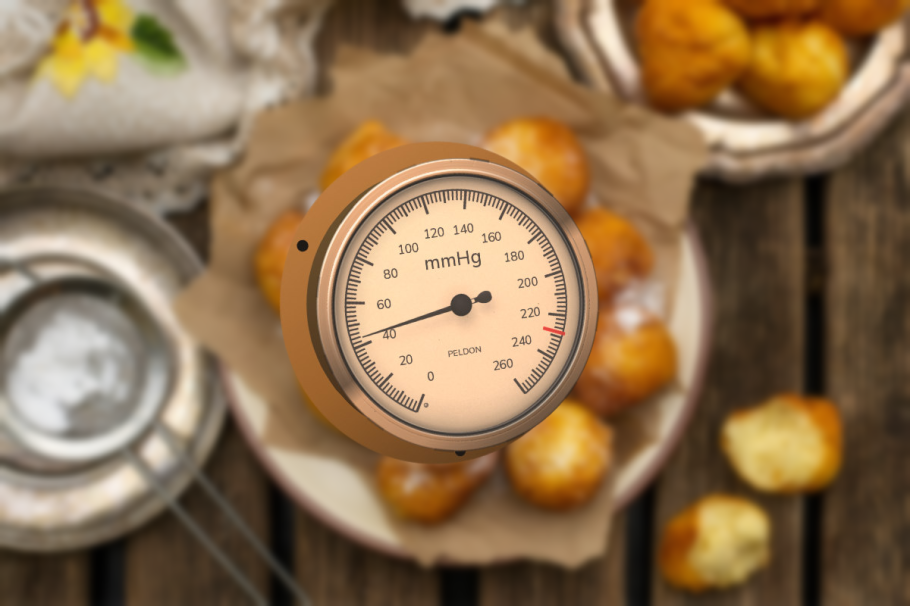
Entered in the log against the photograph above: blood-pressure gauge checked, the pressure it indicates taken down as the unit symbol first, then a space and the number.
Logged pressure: mmHg 44
